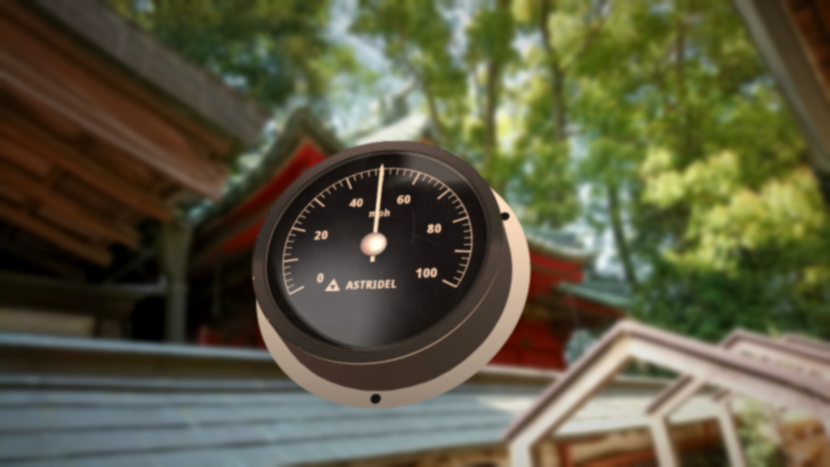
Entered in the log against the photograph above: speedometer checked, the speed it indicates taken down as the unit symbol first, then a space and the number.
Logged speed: mph 50
